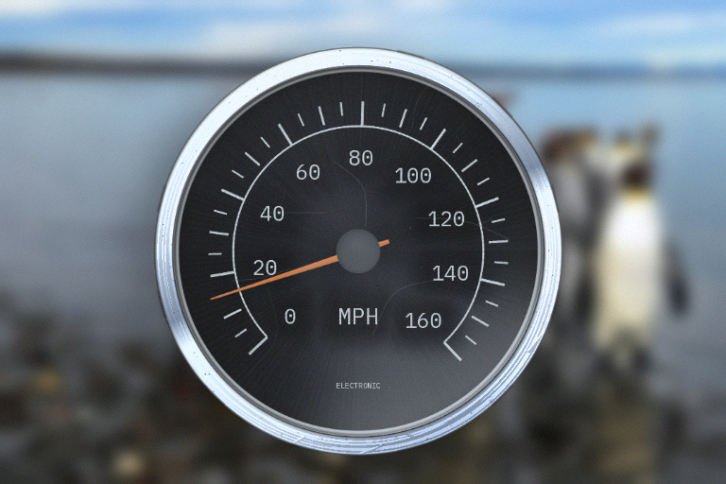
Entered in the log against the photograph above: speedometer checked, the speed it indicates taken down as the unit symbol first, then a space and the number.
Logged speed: mph 15
